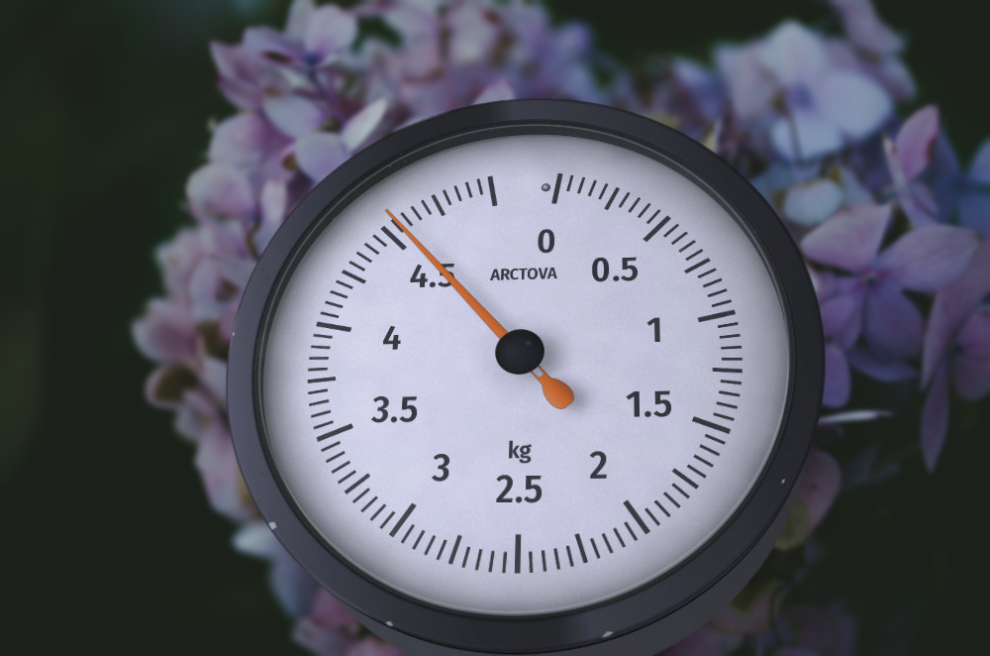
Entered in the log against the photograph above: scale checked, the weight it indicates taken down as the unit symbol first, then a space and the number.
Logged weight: kg 4.55
